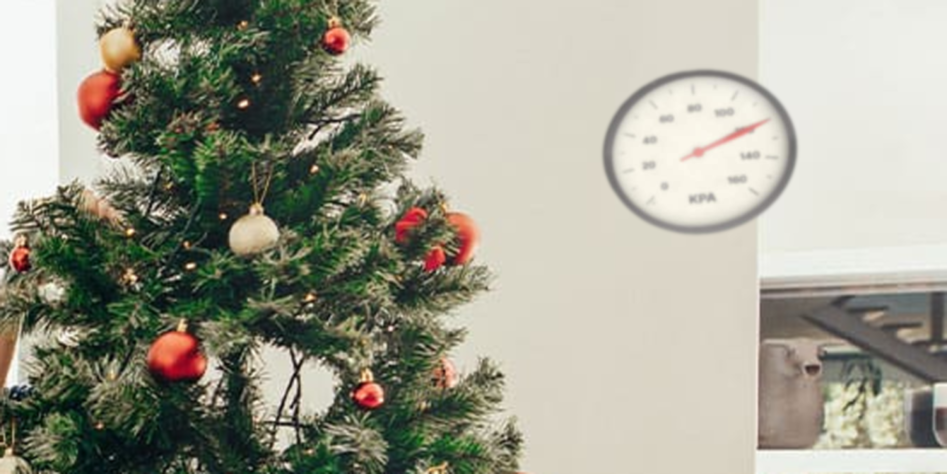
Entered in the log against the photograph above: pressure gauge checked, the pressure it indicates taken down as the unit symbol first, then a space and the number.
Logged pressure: kPa 120
